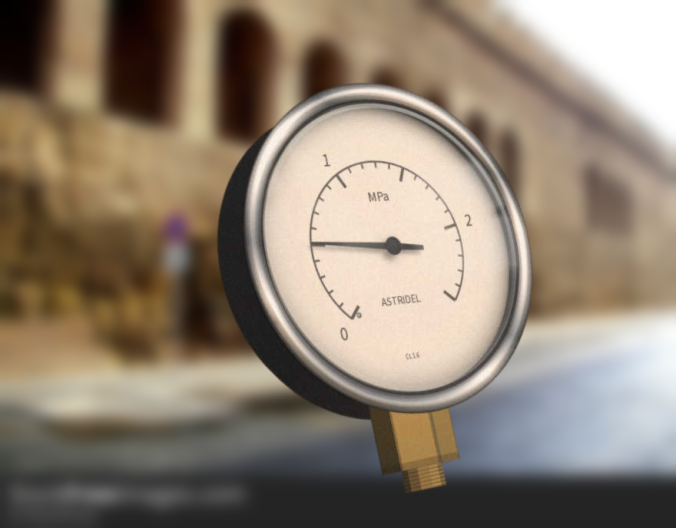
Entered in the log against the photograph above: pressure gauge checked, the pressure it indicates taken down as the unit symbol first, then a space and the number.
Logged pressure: MPa 0.5
